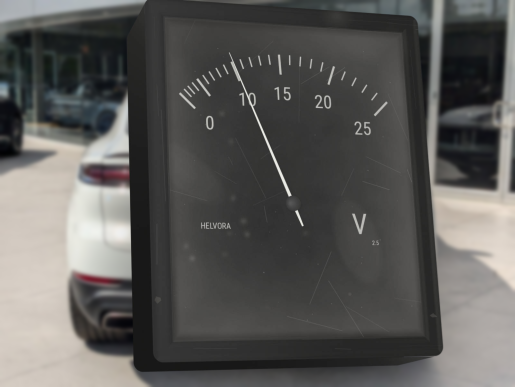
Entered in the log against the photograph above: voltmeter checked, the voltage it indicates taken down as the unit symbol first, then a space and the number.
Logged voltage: V 10
